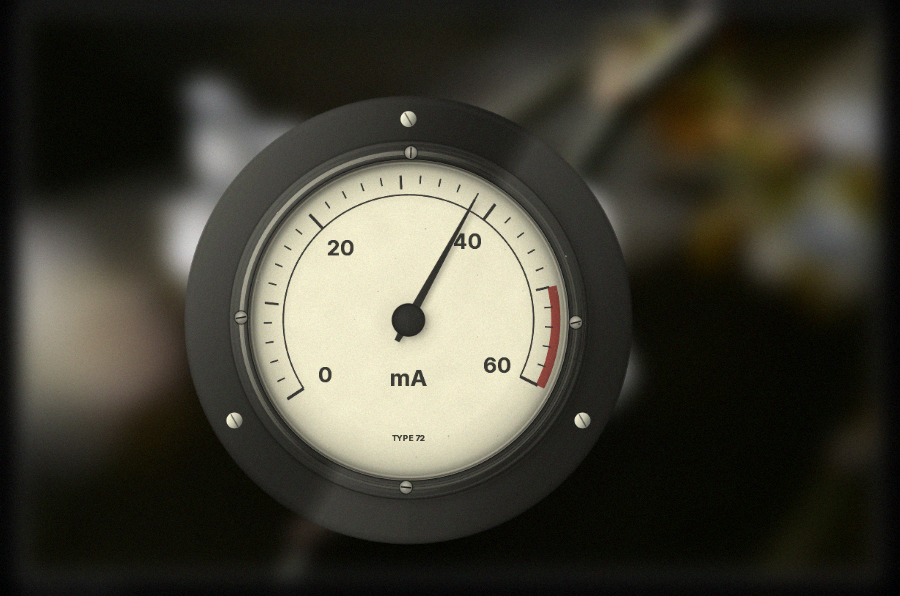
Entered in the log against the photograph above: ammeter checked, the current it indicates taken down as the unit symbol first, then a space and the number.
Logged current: mA 38
